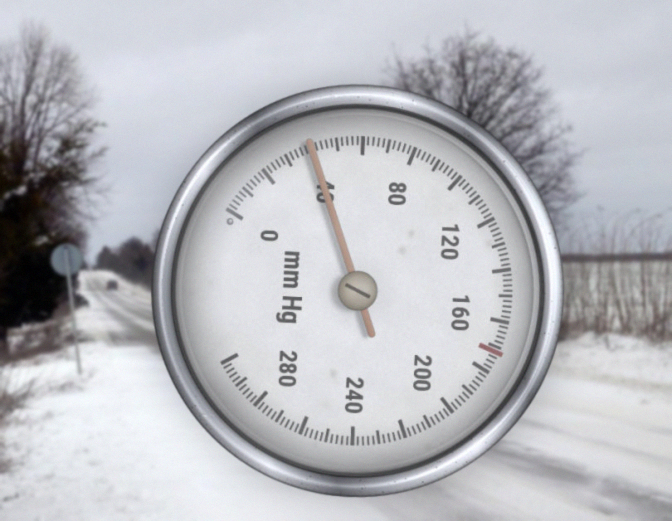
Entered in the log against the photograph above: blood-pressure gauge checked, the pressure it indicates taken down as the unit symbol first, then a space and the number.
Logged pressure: mmHg 40
